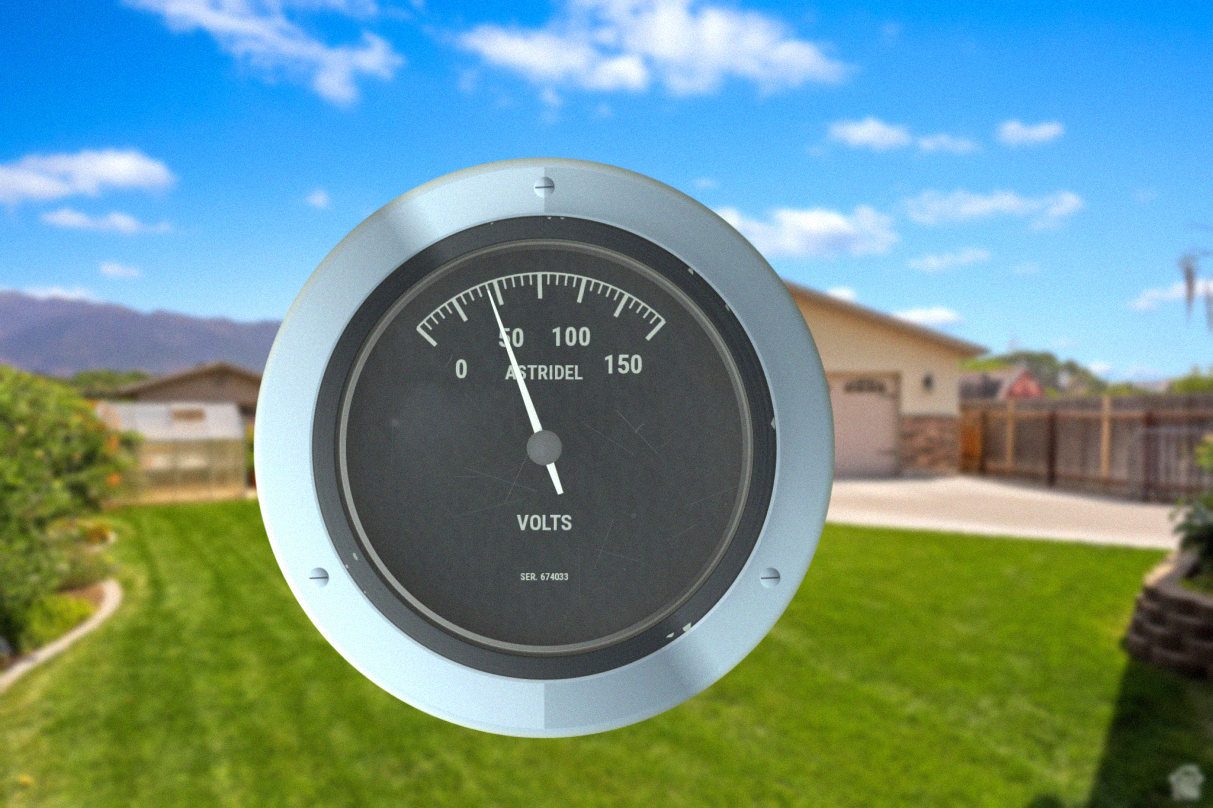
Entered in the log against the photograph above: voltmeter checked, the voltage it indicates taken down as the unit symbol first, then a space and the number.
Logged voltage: V 45
